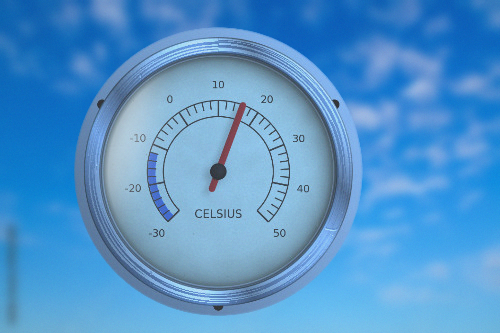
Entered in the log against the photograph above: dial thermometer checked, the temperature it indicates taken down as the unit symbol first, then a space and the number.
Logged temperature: °C 16
